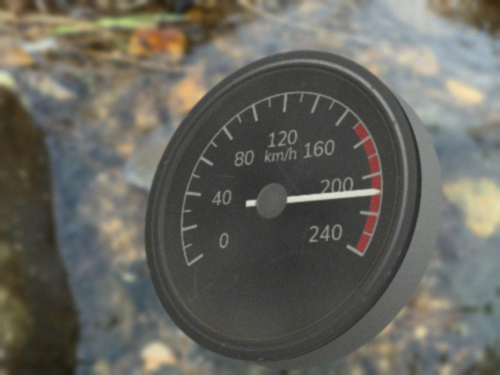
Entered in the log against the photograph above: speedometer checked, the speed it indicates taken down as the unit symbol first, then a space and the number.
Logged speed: km/h 210
